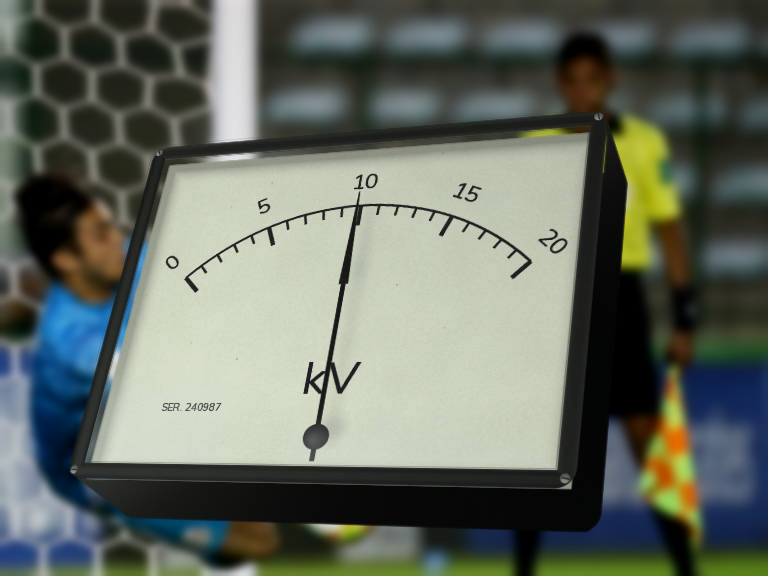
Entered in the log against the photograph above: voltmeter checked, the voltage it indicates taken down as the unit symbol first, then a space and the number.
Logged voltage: kV 10
